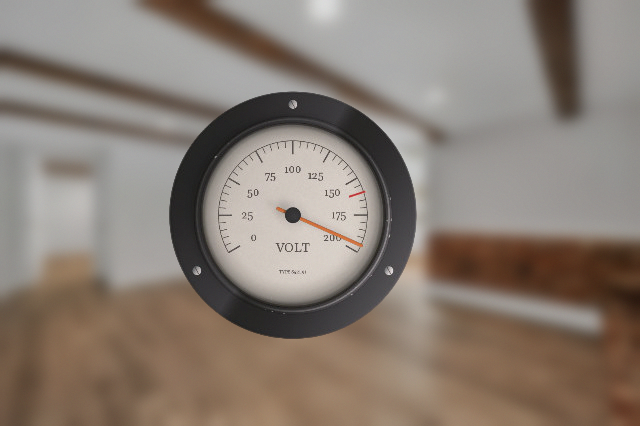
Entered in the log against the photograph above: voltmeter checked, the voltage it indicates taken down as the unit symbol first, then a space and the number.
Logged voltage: V 195
